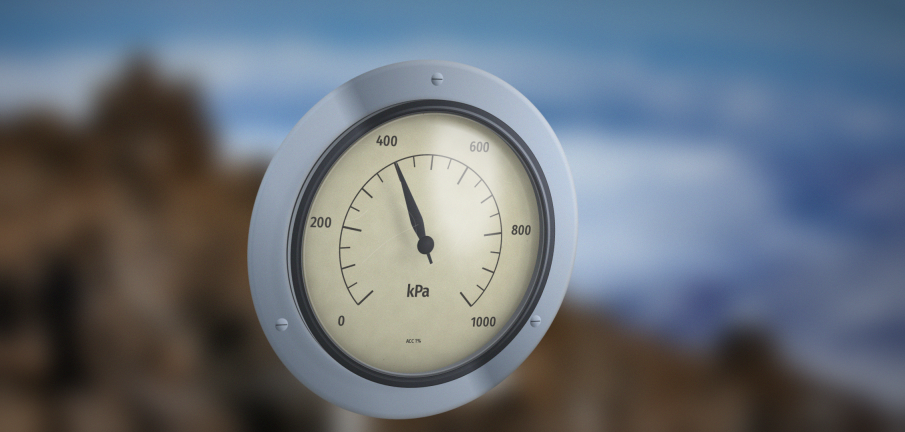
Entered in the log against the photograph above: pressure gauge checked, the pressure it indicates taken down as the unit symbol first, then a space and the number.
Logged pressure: kPa 400
